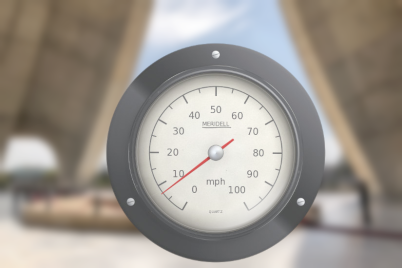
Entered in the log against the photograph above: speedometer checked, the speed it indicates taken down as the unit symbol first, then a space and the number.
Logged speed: mph 7.5
